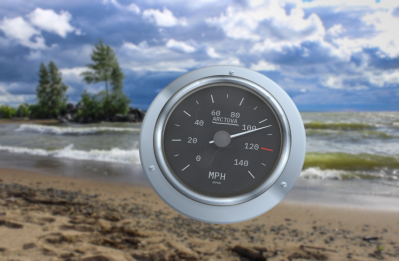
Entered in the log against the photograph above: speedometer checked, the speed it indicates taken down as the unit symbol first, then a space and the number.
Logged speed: mph 105
